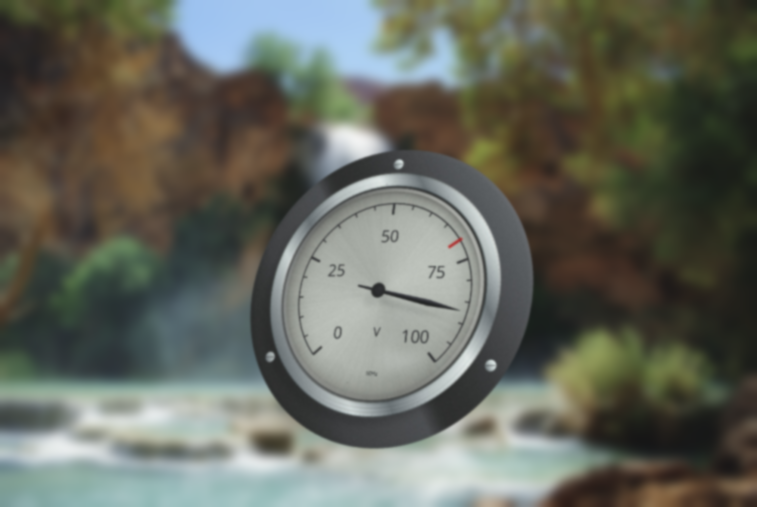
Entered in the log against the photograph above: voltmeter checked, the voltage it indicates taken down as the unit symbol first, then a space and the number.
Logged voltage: V 87.5
